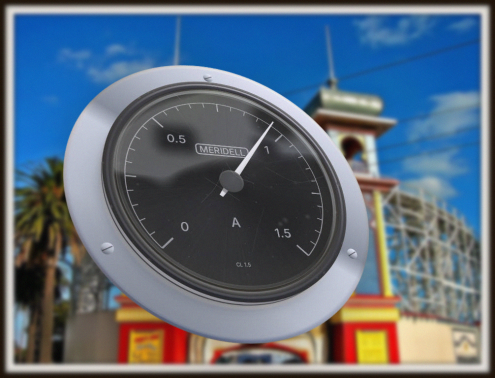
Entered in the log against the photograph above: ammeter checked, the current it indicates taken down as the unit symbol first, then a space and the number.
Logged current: A 0.95
